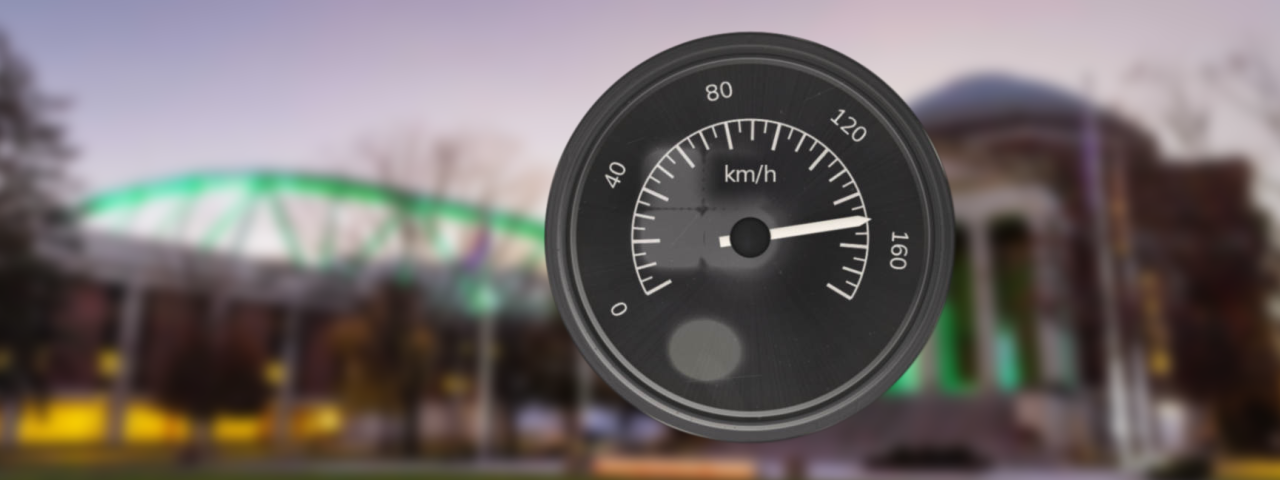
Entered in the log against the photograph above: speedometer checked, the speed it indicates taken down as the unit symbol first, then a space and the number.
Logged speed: km/h 150
